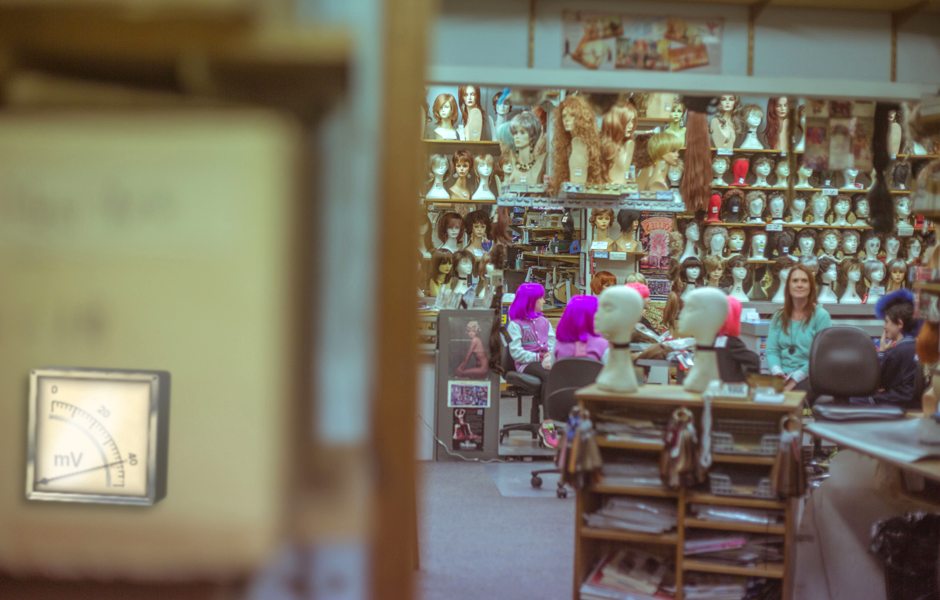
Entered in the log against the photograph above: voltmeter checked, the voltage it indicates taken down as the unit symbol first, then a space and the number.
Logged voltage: mV 40
